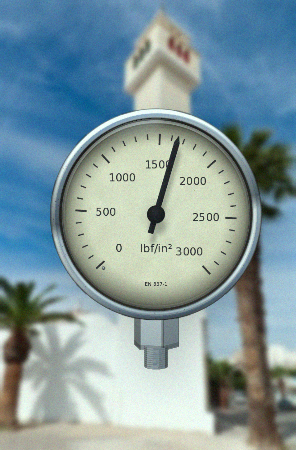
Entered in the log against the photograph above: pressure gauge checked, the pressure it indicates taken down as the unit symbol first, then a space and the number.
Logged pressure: psi 1650
